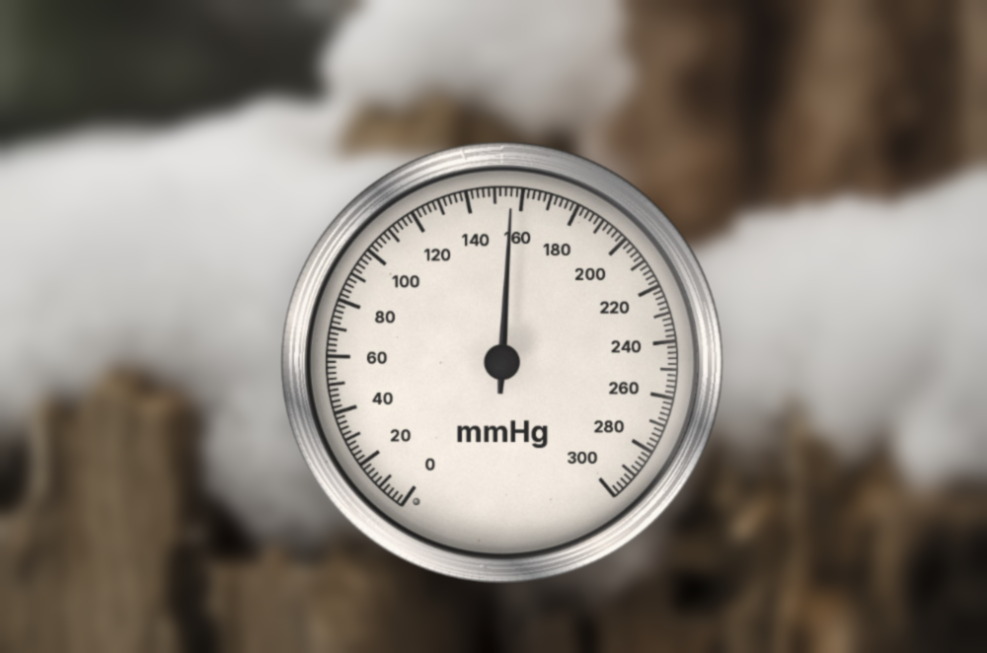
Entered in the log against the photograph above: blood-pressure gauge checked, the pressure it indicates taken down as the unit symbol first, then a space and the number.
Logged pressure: mmHg 156
